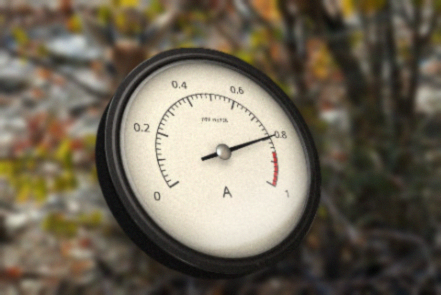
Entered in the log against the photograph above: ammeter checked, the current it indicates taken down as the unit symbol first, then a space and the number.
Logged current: A 0.8
